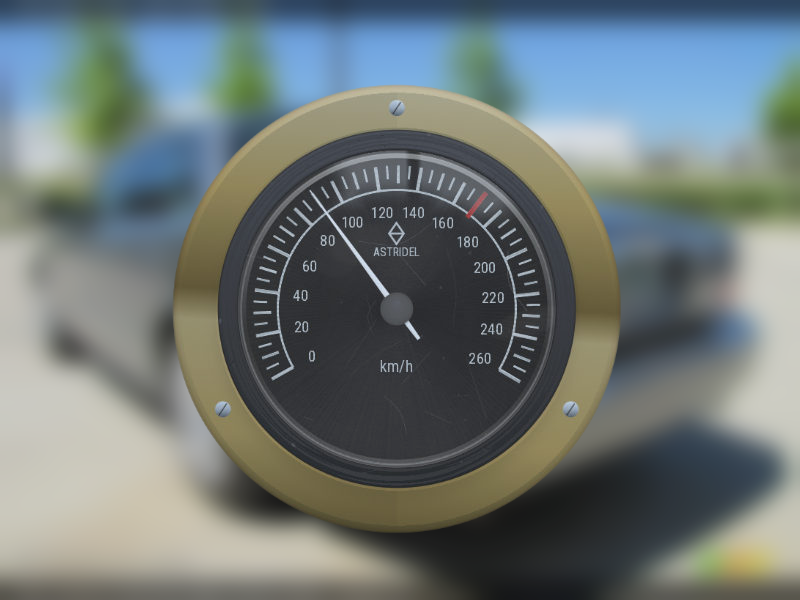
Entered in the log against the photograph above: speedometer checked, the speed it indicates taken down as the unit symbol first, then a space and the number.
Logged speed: km/h 90
